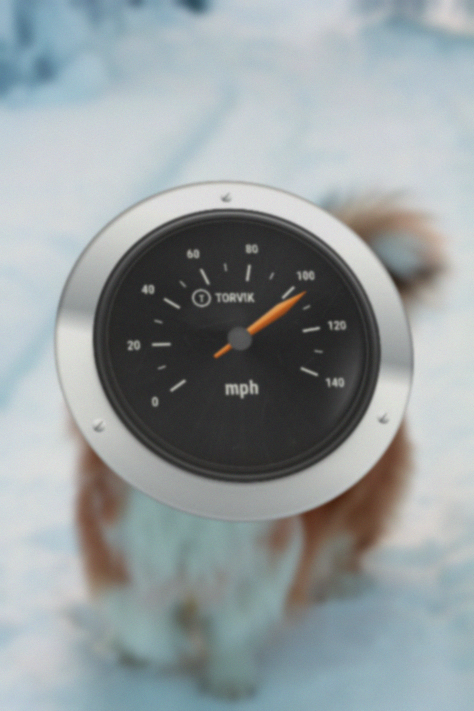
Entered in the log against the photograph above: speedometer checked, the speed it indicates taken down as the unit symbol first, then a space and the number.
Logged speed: mph 105
